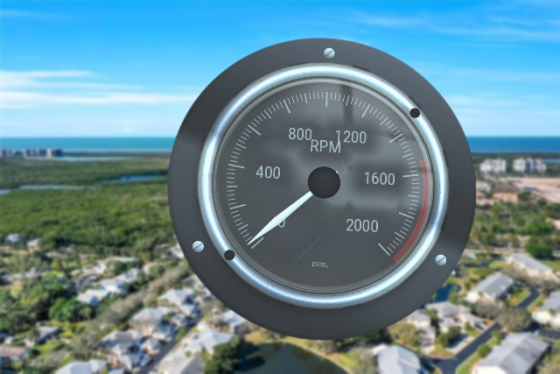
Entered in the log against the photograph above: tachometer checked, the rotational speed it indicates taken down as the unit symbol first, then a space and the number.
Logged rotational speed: rpm 20
